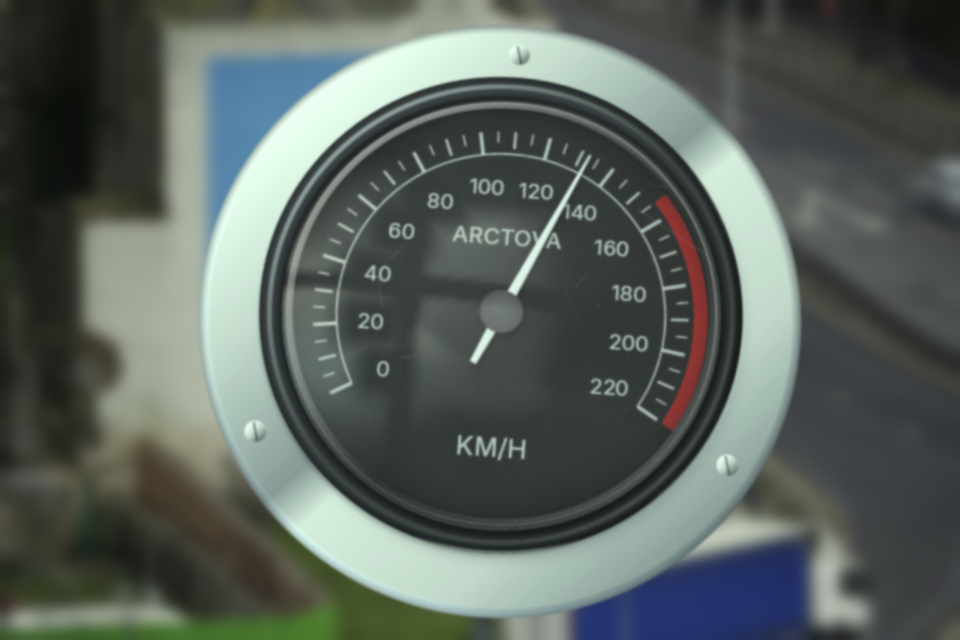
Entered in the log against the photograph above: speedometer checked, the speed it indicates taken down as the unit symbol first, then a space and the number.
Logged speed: km/h 132.5
